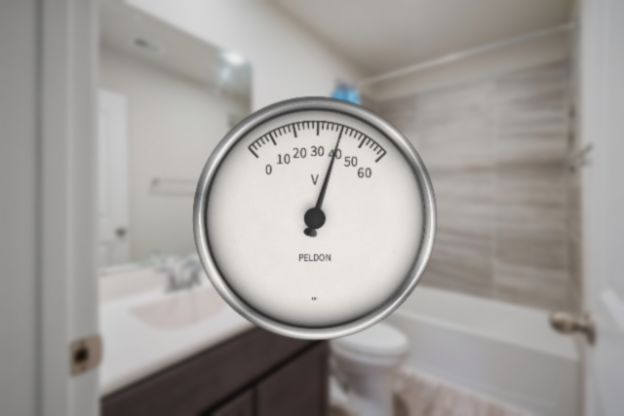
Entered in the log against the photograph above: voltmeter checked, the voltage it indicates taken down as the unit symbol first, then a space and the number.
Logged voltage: V 40
